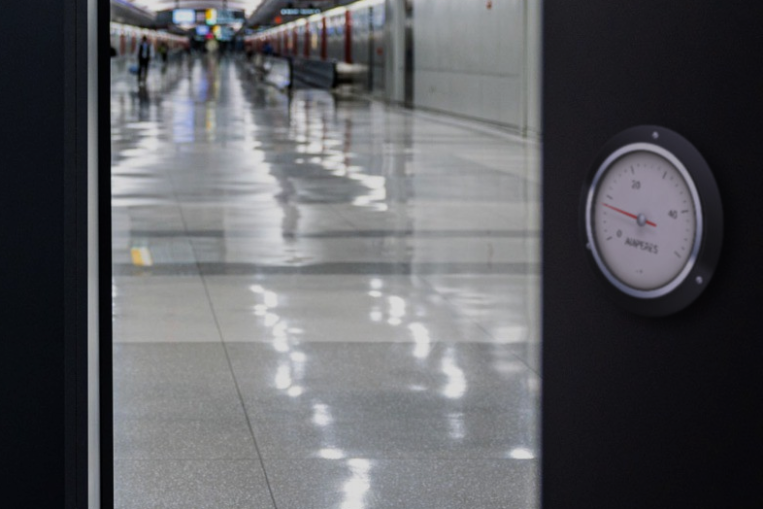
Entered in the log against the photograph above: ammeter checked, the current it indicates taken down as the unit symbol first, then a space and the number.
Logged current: A 8
